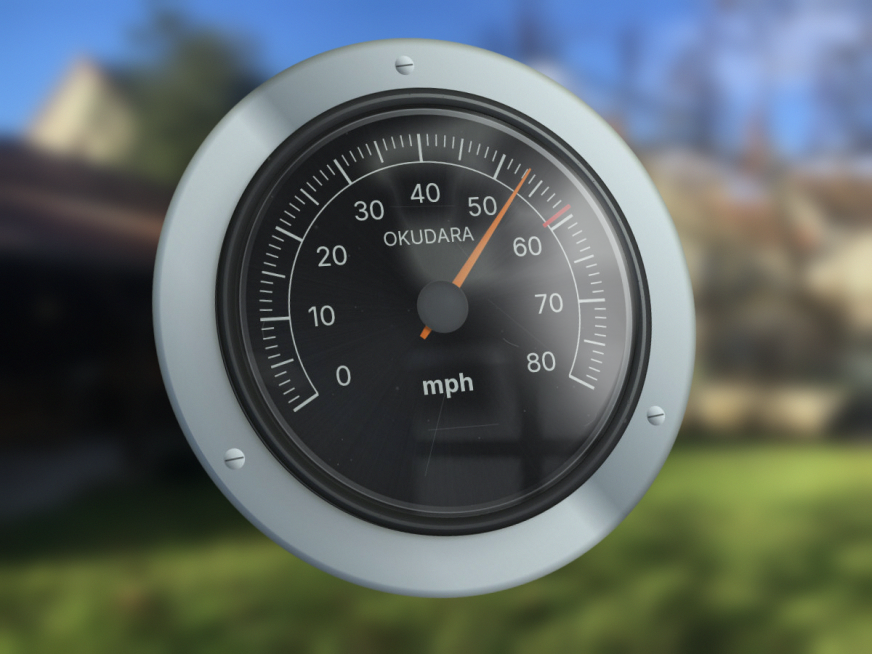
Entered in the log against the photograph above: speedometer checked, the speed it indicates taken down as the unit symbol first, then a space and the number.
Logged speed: mph 53
